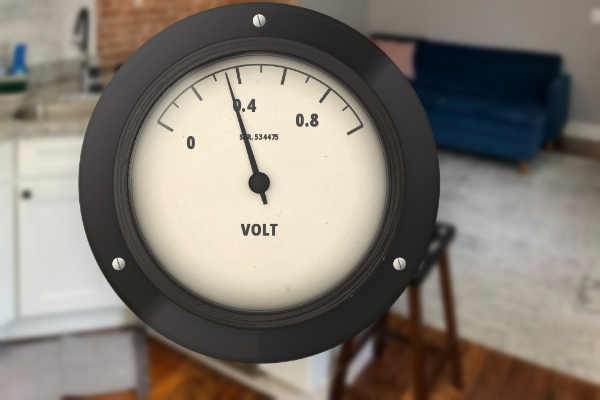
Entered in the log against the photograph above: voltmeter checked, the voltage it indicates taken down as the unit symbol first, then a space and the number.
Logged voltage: V 0.35
